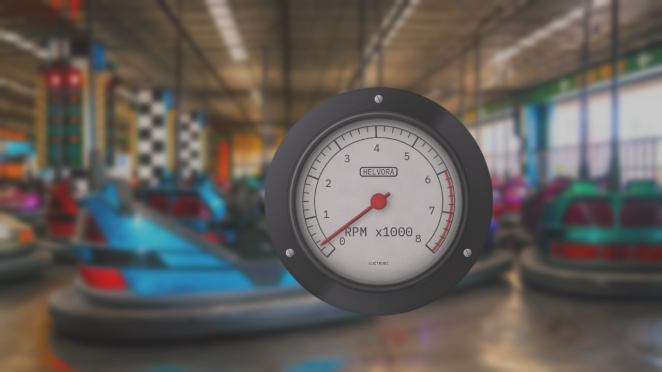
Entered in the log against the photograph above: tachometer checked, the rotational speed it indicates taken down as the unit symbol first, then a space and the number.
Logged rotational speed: rpm 300
